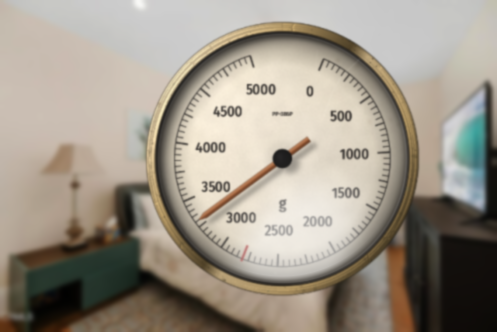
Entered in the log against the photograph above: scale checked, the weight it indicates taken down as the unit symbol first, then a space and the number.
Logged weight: g 3300
